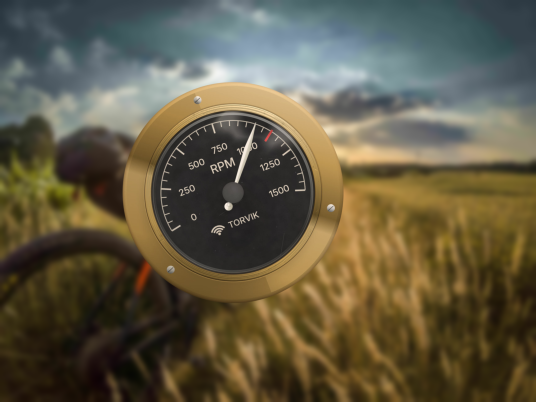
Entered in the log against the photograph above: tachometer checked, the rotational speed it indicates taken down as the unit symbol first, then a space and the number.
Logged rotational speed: rpm 1000
